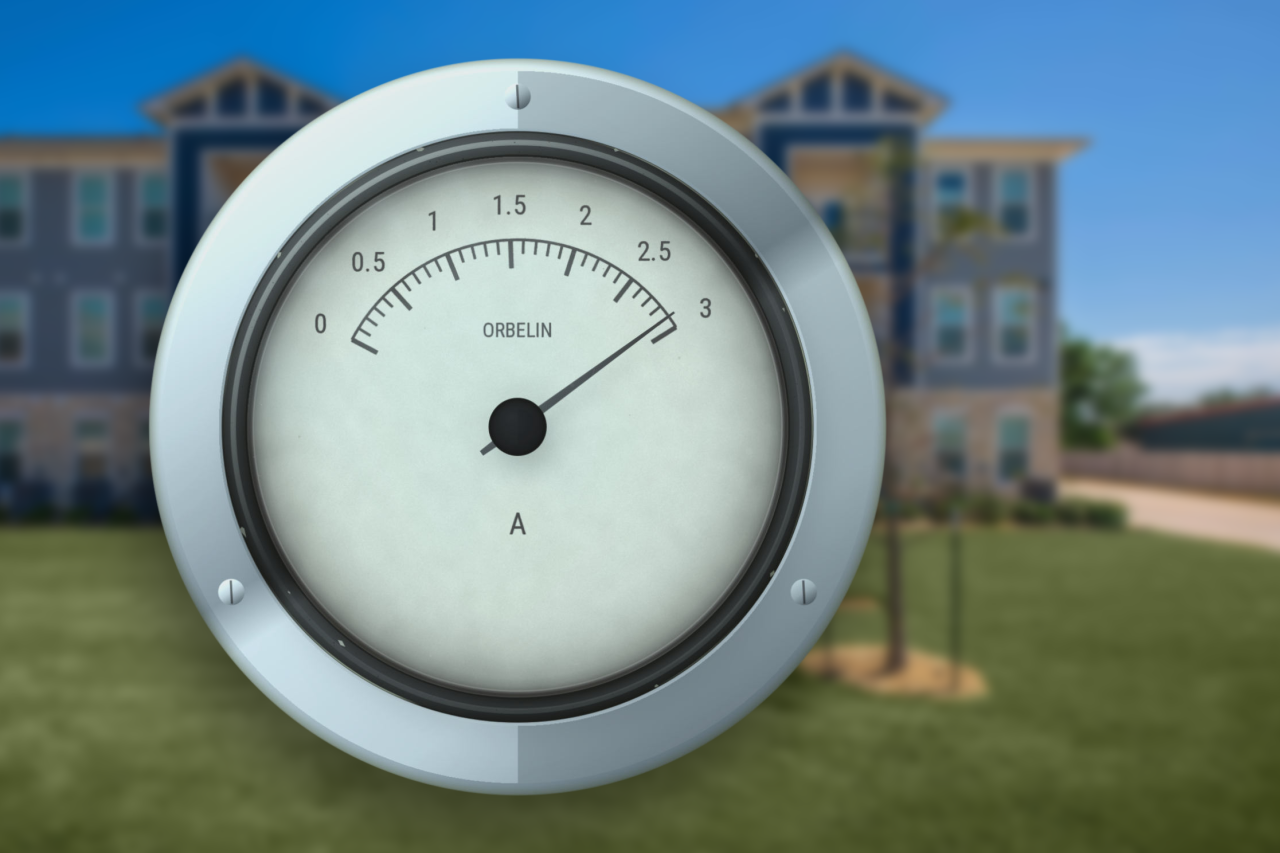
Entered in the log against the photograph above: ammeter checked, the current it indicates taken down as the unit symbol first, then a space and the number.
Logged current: A 2.9
